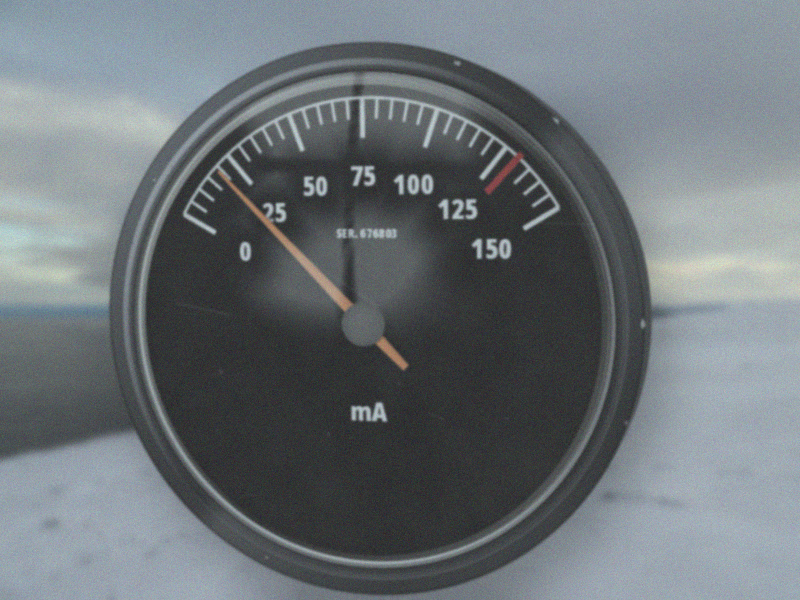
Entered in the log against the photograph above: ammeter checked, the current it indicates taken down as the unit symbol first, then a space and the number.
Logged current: mA 20
